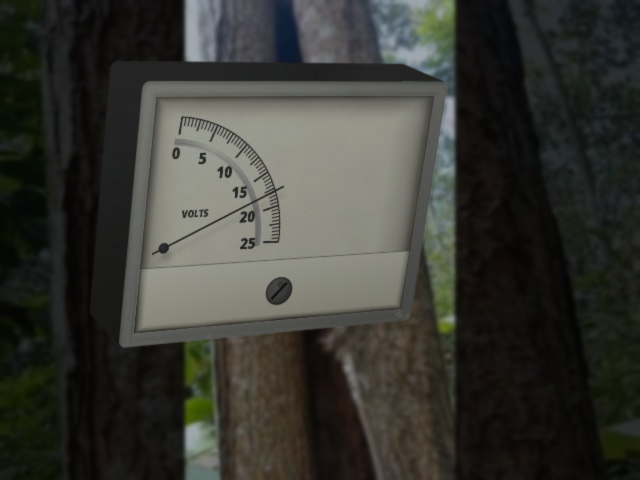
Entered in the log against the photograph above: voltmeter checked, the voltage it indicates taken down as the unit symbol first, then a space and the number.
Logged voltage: V 17.5
